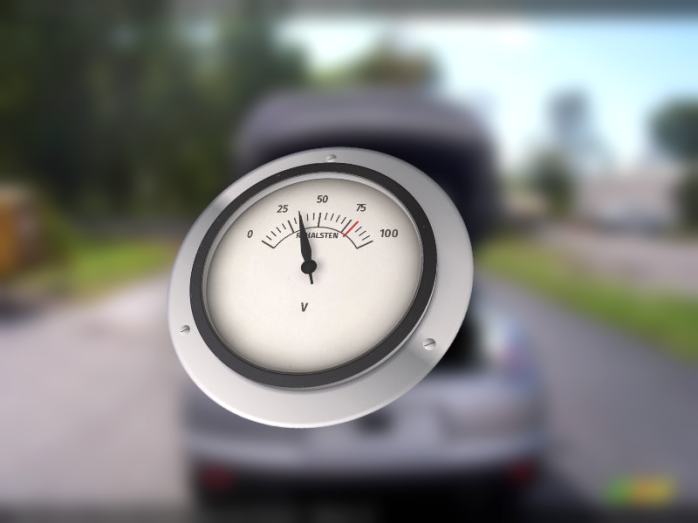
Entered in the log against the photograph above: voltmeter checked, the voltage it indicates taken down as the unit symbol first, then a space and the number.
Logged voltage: V 35
